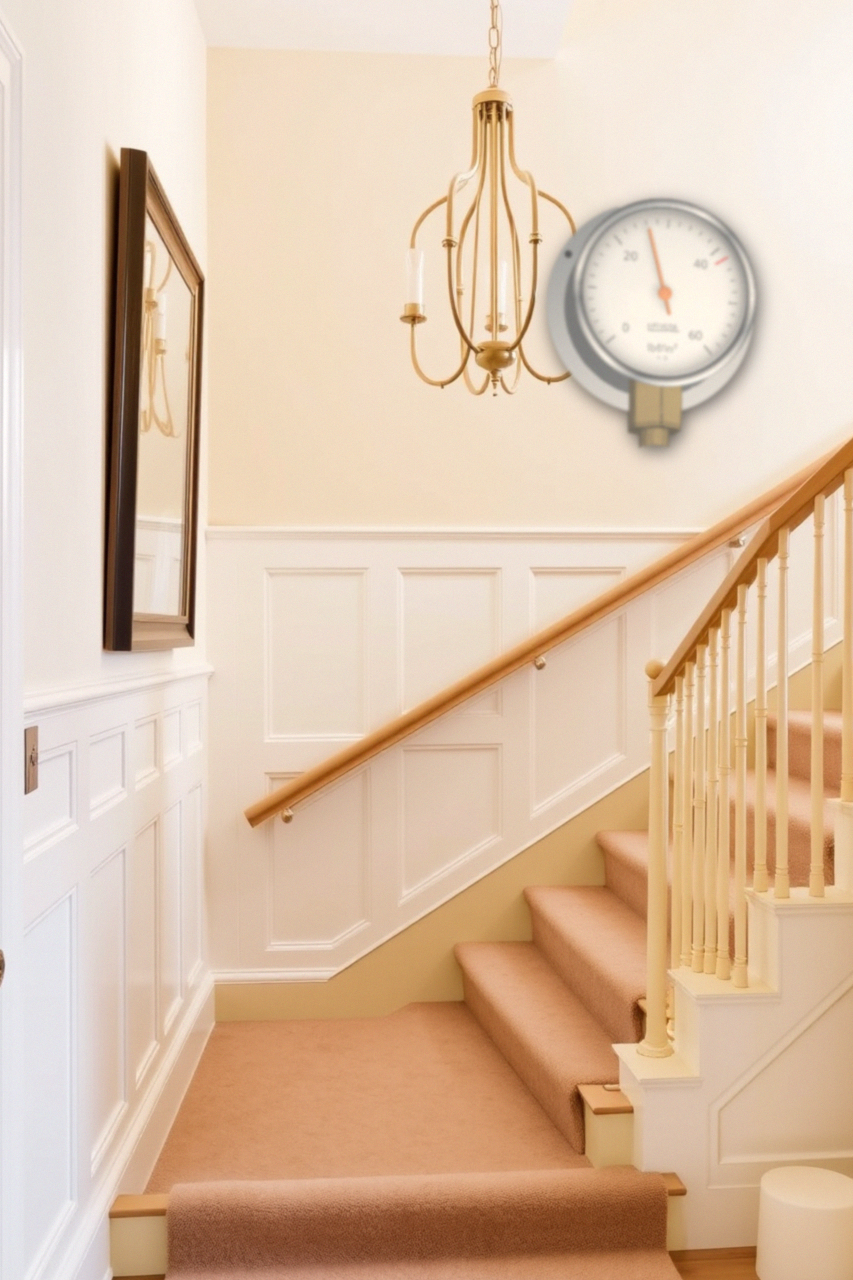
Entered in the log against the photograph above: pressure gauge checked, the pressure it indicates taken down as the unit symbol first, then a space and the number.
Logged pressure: psi 26
